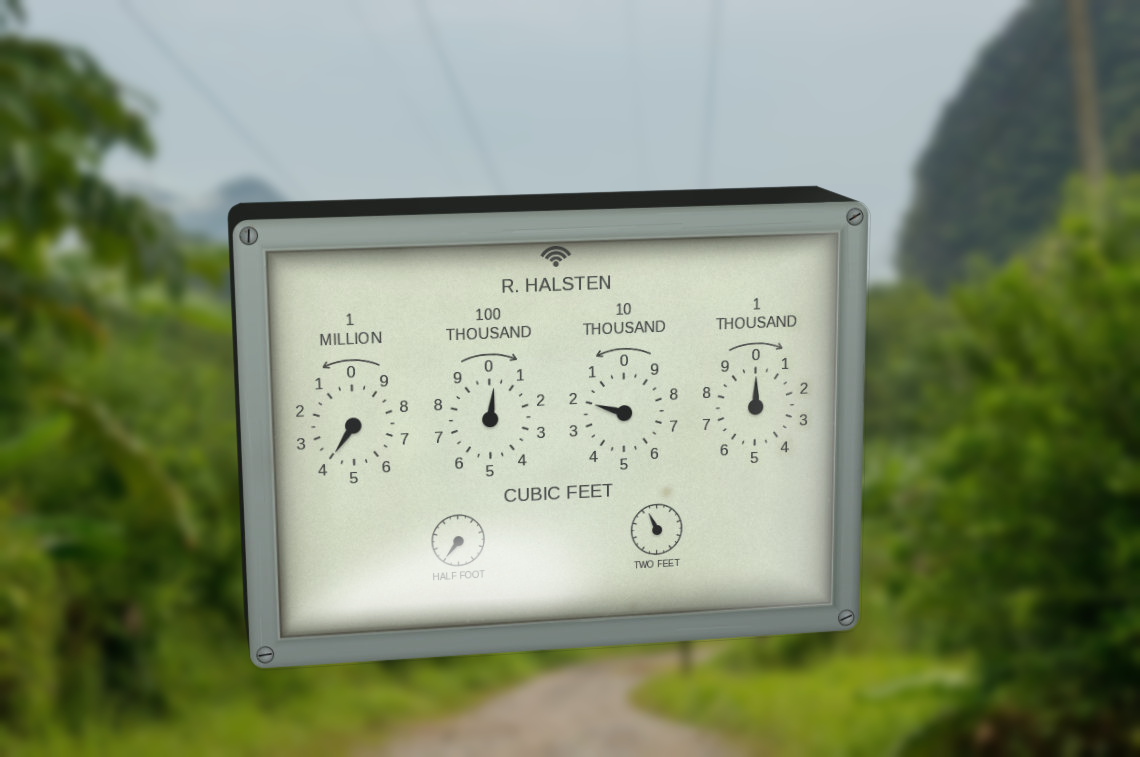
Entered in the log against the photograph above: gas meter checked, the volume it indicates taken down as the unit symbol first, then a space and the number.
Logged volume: ft³ 402000
